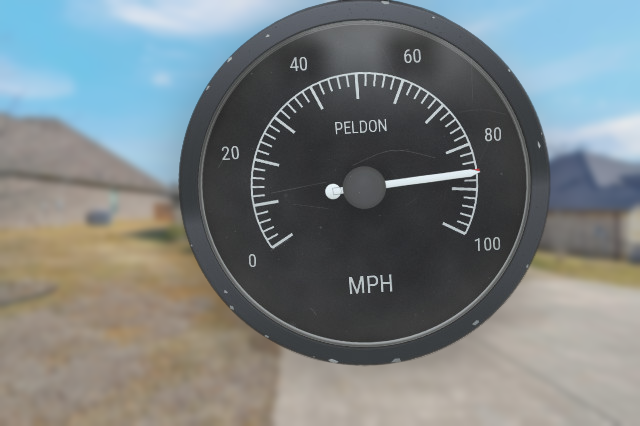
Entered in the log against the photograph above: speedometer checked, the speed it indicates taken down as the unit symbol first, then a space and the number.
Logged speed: mph 86
